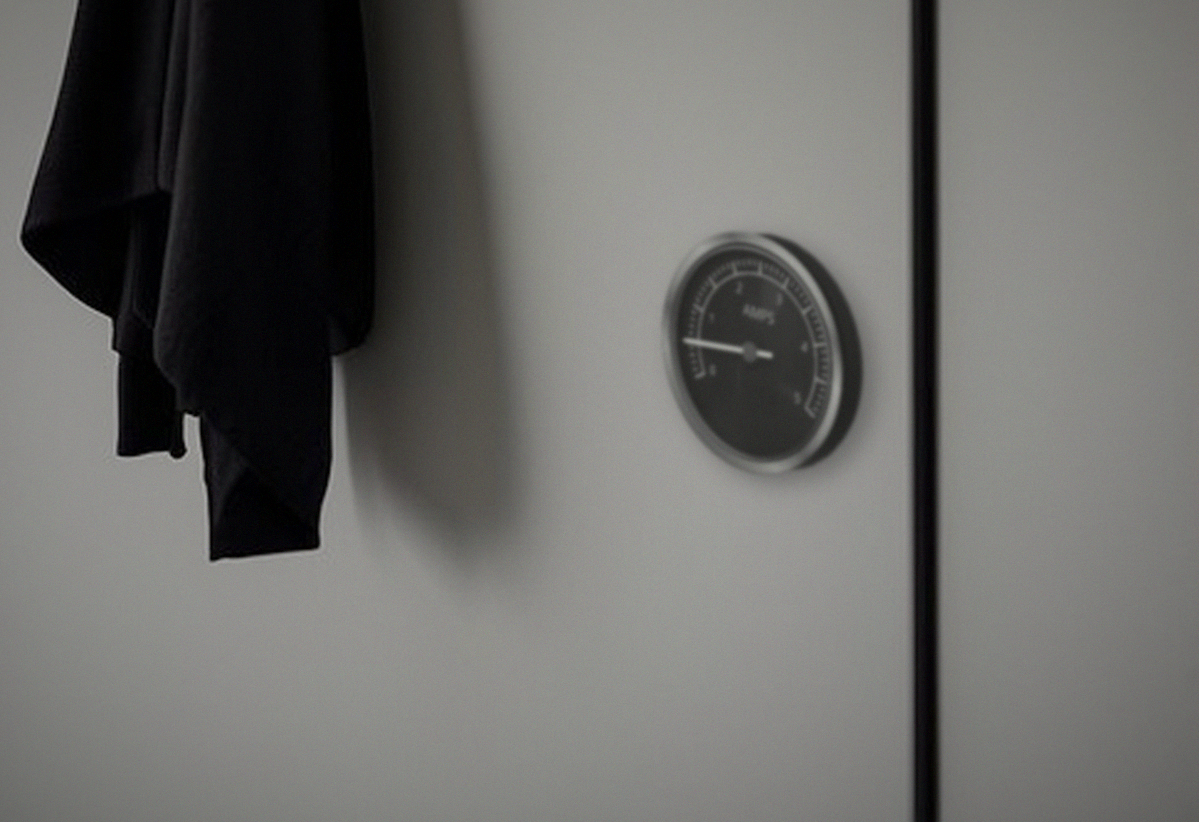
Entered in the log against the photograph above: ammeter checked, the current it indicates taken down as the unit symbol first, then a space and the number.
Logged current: A 0.5
